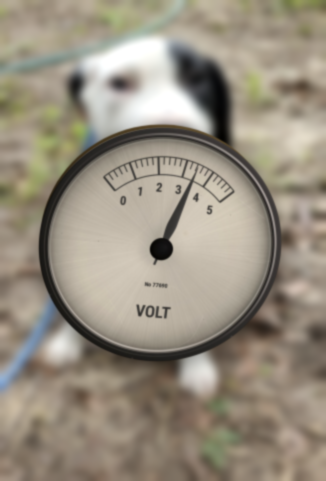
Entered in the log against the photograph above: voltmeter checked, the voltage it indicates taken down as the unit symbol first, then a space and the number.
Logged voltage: V 3.4
